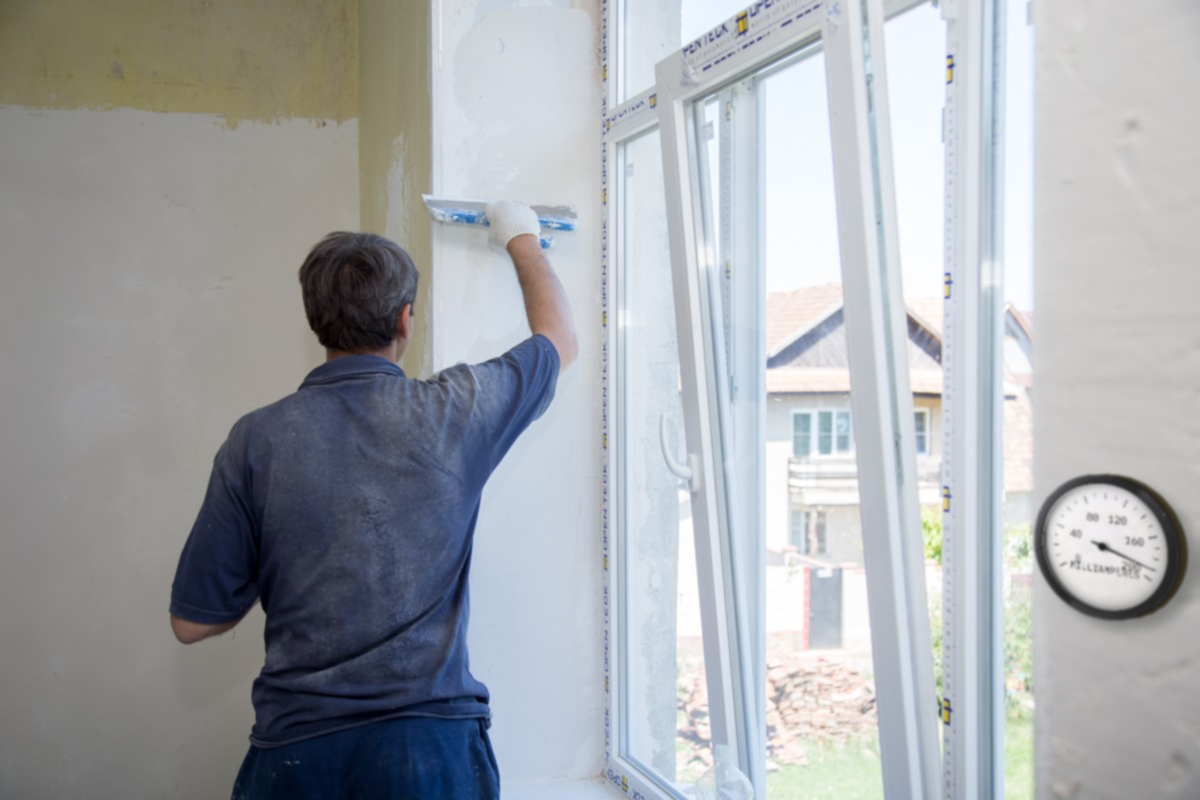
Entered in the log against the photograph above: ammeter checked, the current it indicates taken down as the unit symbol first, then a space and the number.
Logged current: mA 190
